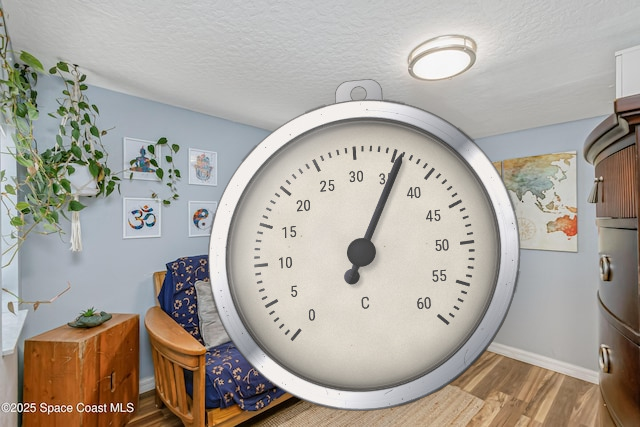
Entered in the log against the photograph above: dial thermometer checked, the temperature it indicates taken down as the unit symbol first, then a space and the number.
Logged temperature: °C 36
